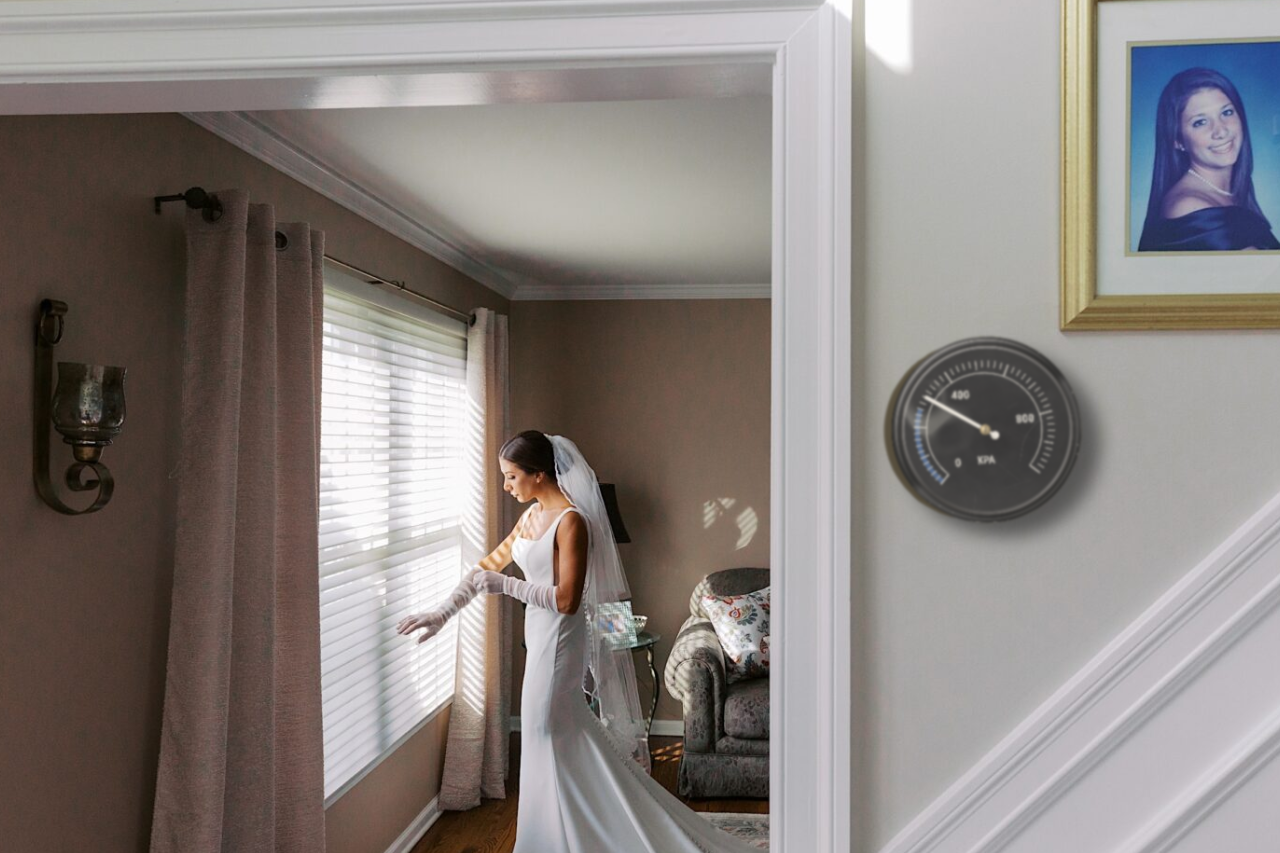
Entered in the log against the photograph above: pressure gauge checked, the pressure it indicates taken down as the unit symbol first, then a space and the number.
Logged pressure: kPa 300
